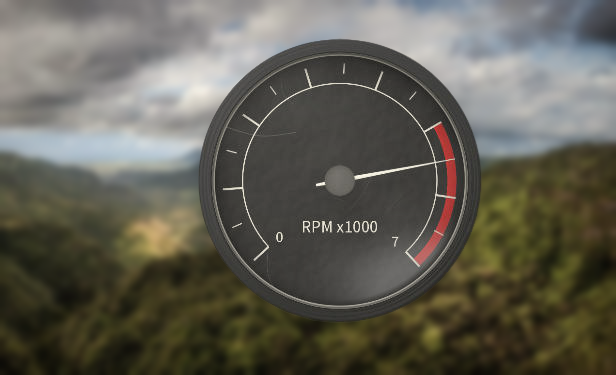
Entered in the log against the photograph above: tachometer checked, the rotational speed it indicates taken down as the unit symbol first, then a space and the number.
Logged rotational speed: rpm 5500
